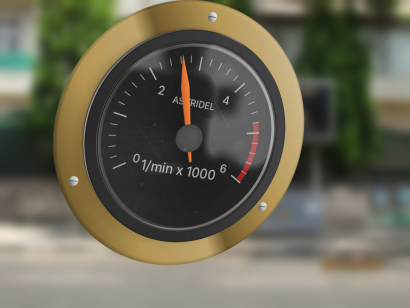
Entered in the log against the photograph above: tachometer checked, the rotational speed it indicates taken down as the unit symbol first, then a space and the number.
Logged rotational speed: rpm 2600
